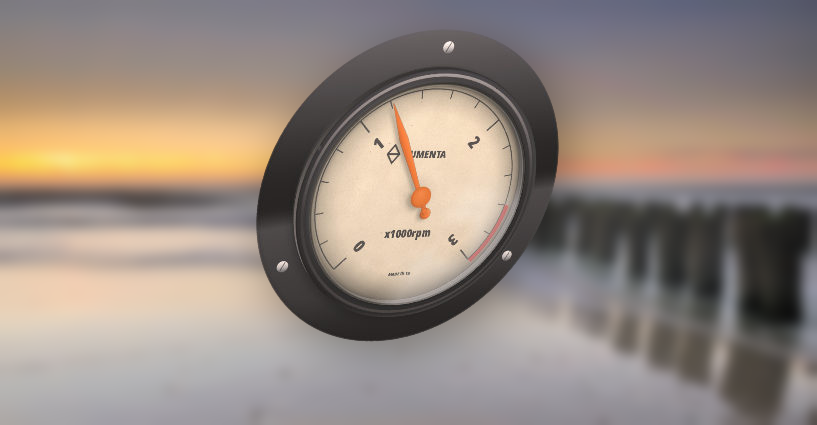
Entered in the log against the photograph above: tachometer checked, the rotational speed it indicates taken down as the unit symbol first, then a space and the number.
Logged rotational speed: rpm 1200
